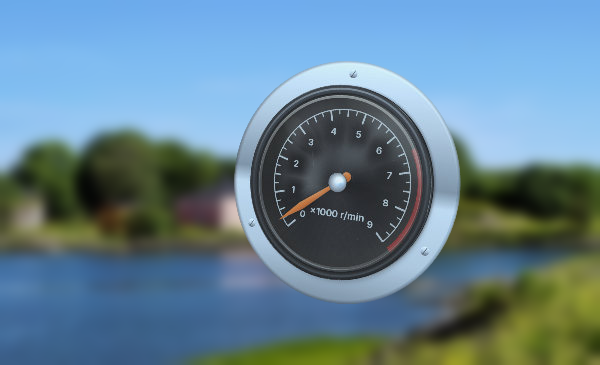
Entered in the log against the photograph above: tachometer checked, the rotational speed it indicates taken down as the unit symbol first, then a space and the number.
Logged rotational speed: rpm 250
